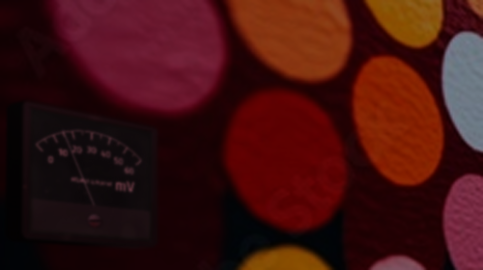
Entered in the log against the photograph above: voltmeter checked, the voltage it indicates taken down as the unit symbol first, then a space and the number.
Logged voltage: mV 15
